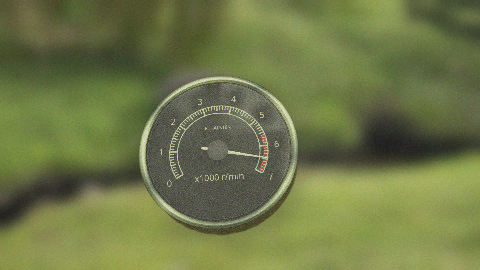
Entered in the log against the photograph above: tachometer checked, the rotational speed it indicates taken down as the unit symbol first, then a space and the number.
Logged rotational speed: rpm 6500
